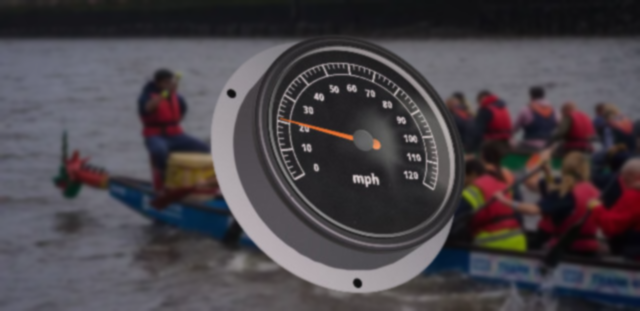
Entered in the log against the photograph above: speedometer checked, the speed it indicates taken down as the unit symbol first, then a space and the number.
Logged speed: mph 20
